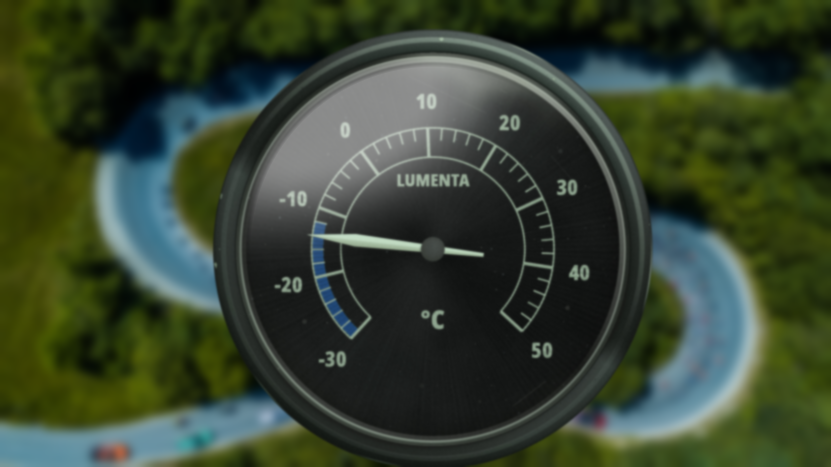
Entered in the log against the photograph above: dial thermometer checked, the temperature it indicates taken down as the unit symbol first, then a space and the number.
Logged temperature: °C -14
